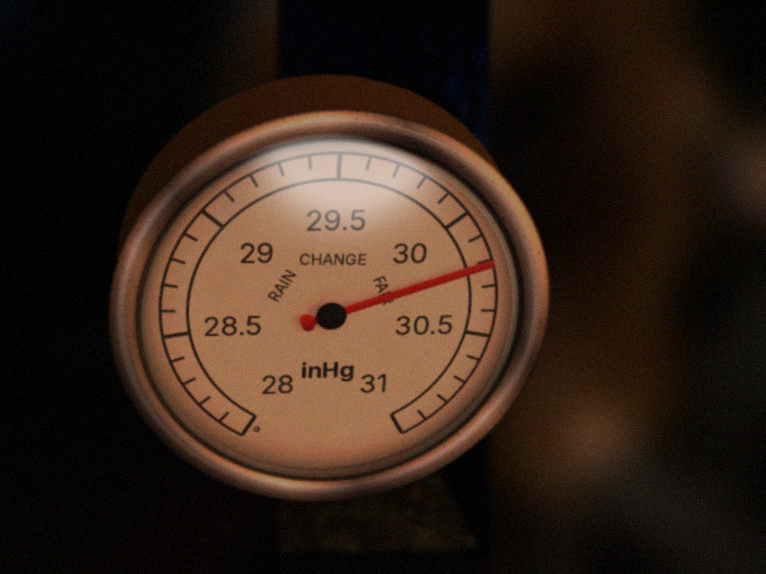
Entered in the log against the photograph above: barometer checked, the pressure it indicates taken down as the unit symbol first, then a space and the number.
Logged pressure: inHg 30.2
